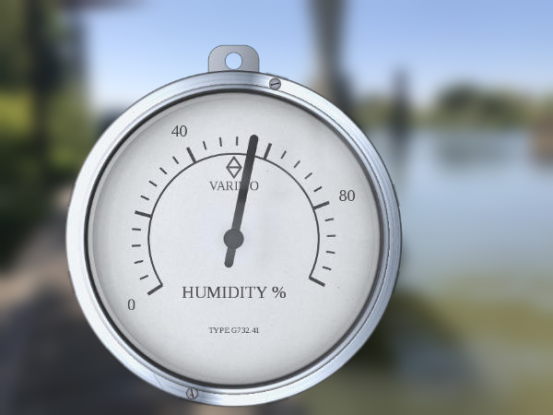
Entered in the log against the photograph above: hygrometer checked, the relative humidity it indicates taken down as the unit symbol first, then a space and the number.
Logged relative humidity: % 56
